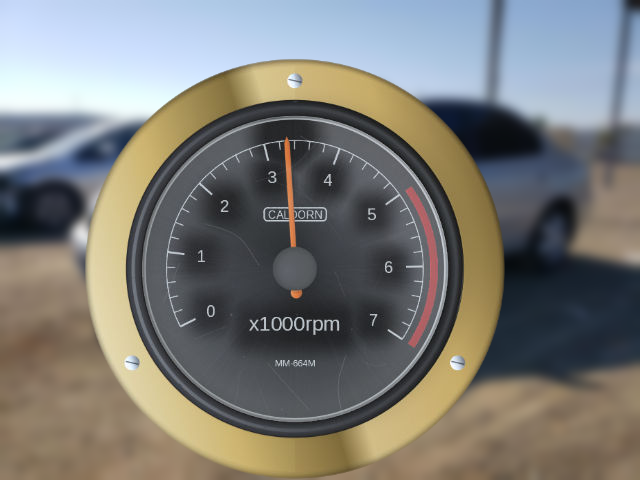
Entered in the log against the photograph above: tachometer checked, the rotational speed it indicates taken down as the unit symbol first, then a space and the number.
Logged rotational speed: rpm 3300
